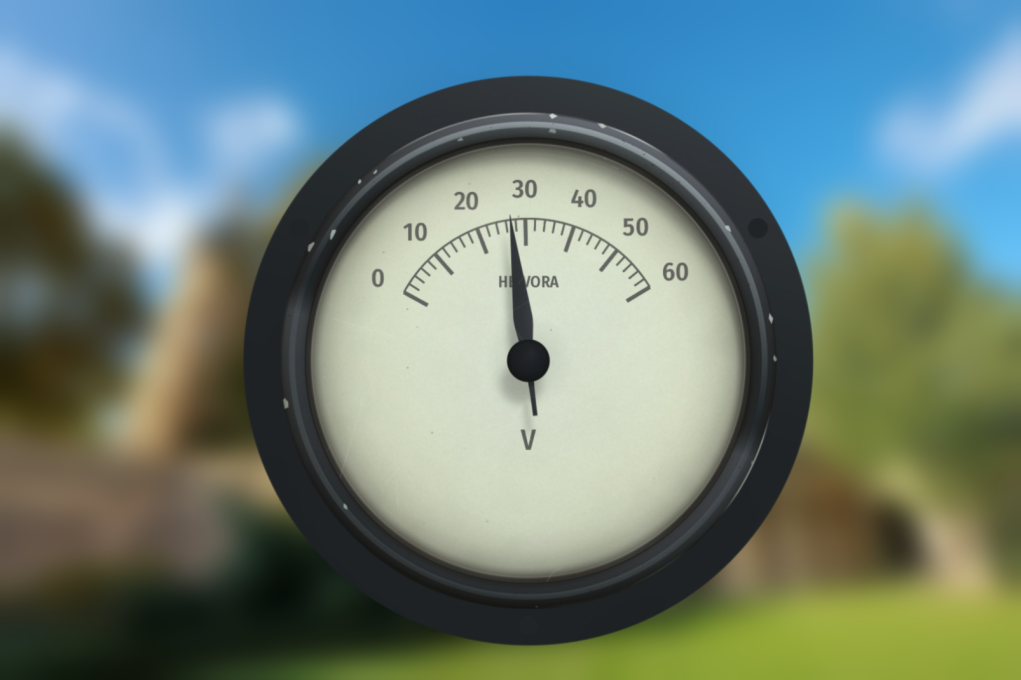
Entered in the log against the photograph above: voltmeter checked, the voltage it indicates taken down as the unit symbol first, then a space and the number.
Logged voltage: V 27
